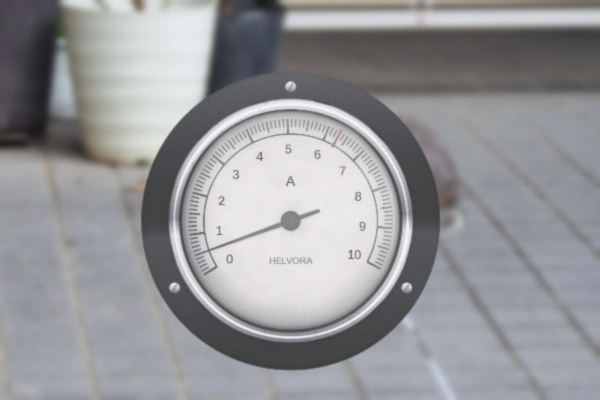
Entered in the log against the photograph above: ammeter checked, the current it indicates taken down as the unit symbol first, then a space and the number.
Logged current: A 0.5
